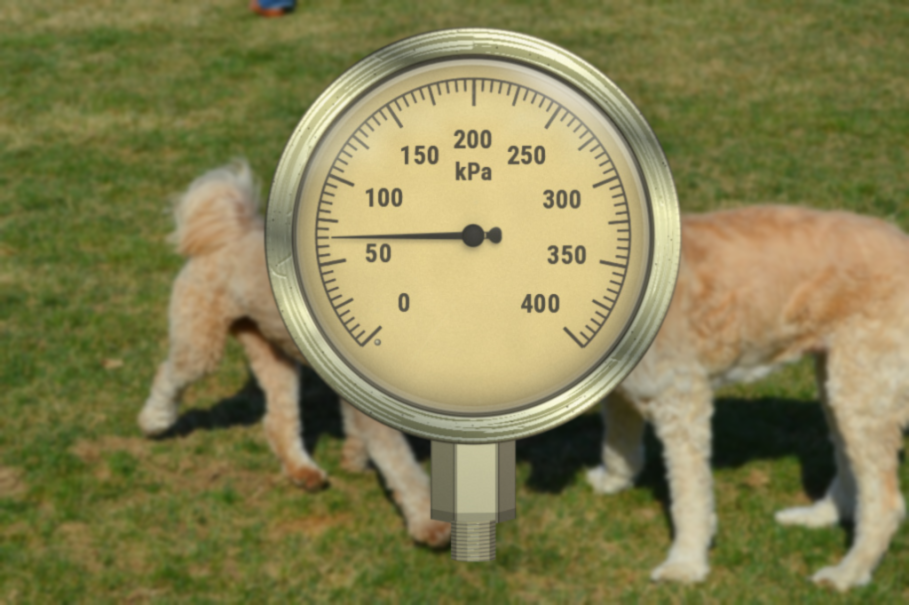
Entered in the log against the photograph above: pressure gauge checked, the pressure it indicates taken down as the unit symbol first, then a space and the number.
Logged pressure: kPa 65
